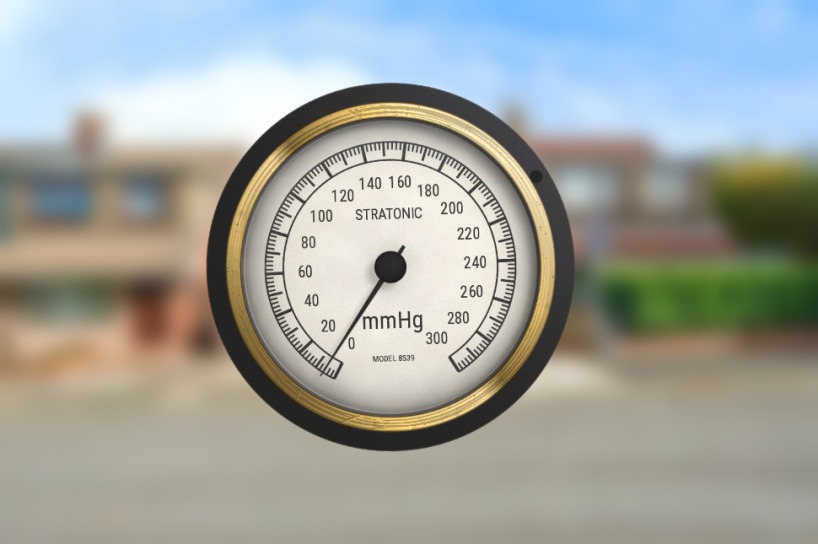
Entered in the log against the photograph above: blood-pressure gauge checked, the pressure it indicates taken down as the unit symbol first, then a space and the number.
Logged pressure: mmHg 6
